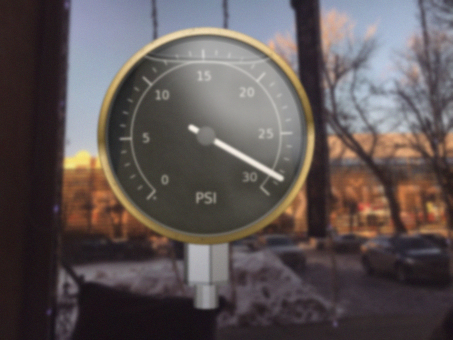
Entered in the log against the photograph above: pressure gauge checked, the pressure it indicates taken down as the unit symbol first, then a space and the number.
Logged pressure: psi 28.5
